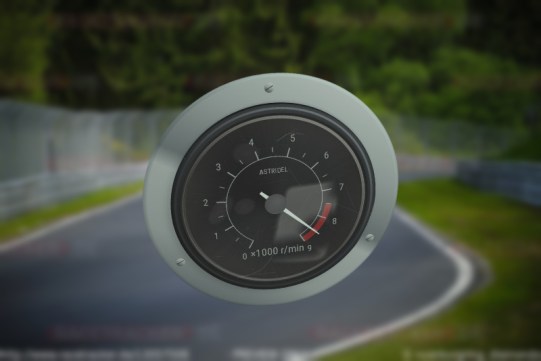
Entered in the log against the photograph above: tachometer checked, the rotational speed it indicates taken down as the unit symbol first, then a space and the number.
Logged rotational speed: rpm 8500
